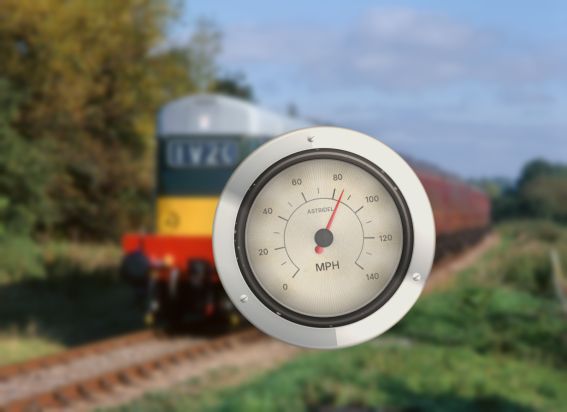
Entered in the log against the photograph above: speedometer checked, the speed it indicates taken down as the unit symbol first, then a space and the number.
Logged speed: mph 85
